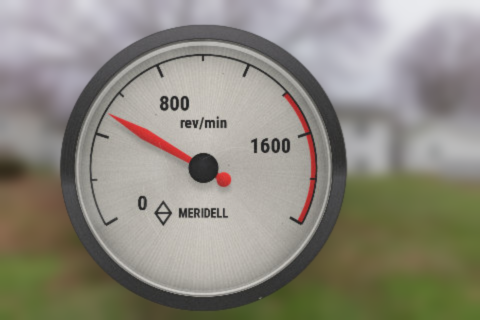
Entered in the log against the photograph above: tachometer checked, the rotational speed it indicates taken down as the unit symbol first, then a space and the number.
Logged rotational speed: rpm 500
